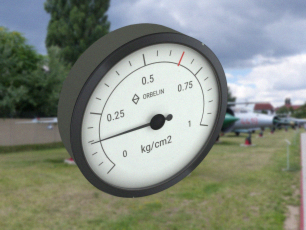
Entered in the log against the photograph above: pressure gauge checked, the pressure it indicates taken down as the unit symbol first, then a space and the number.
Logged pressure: kg/cm² 0.15
